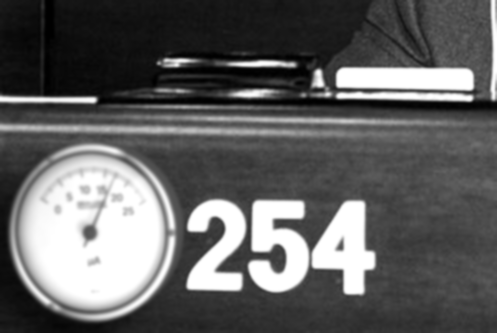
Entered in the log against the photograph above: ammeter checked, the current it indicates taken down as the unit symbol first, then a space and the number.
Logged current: µA 17.5
